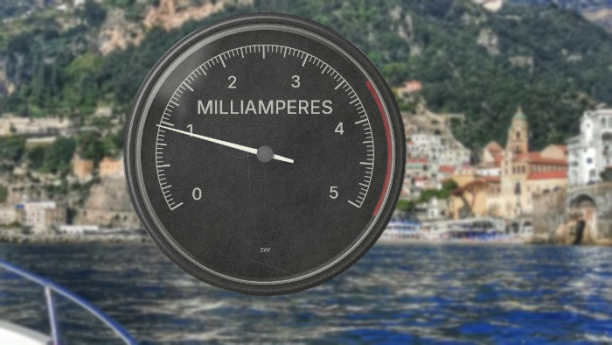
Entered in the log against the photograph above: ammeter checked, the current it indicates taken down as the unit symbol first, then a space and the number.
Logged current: mA 0.95
